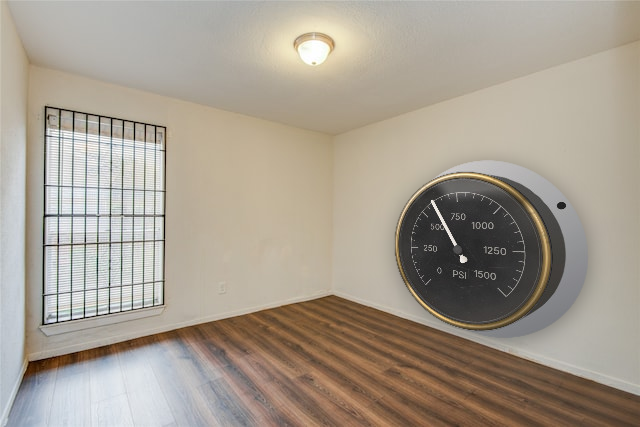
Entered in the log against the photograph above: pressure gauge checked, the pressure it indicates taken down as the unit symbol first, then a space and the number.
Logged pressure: psi 600
